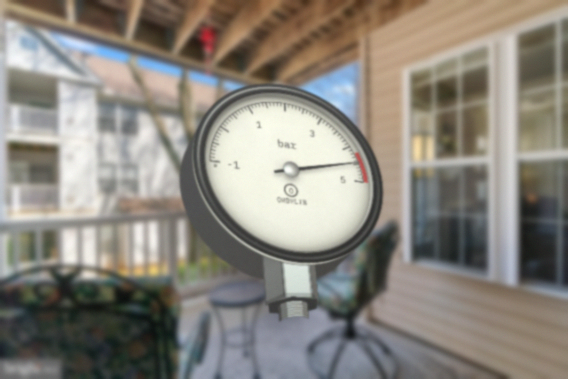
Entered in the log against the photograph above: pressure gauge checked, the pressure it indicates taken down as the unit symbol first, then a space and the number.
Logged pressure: bar 4.5
